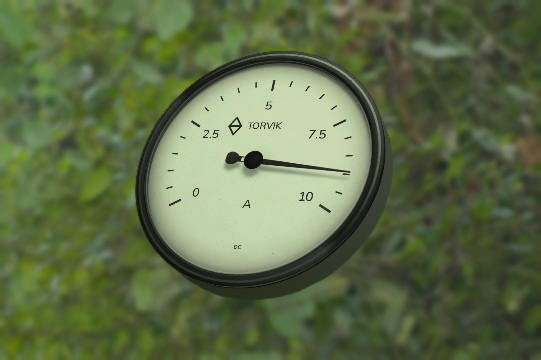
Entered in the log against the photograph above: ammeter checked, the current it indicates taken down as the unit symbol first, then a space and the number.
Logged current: A 9
